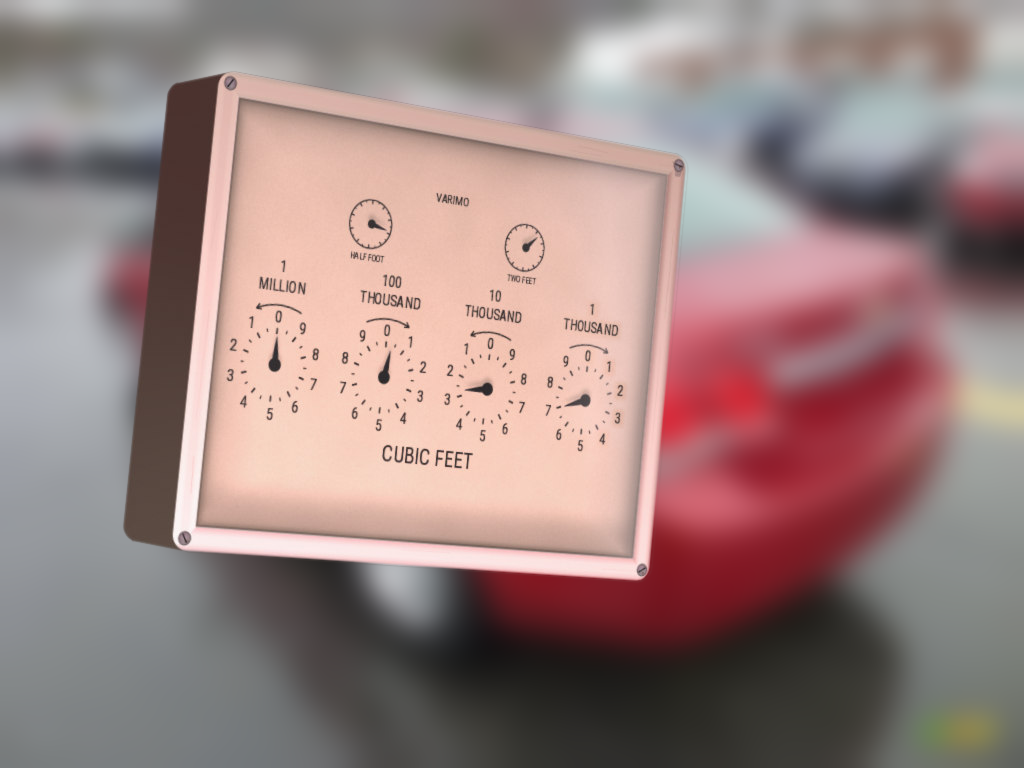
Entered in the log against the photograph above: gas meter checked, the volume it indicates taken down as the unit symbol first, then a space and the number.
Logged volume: ft³ 2700
